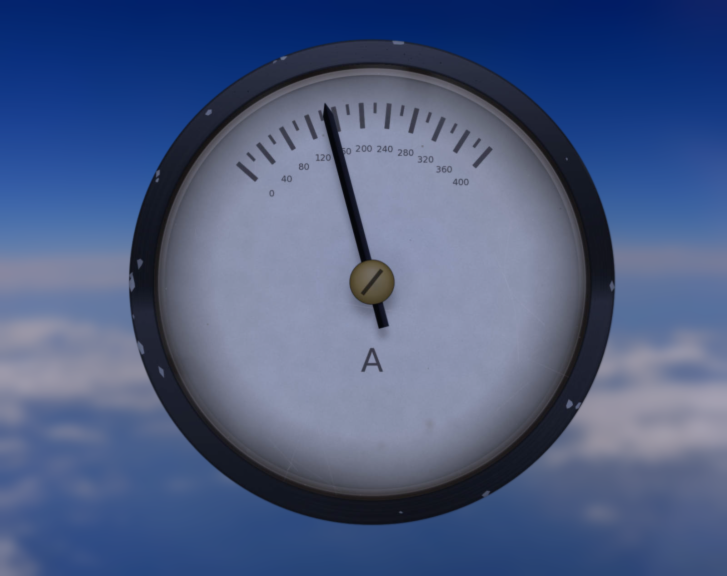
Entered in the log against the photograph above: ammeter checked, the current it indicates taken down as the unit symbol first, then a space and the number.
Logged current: A 150
